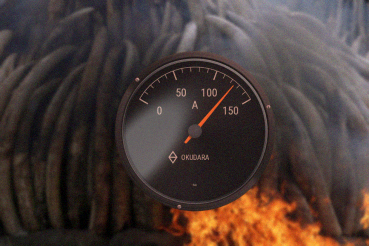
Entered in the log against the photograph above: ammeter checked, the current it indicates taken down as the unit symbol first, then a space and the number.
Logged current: A 125
